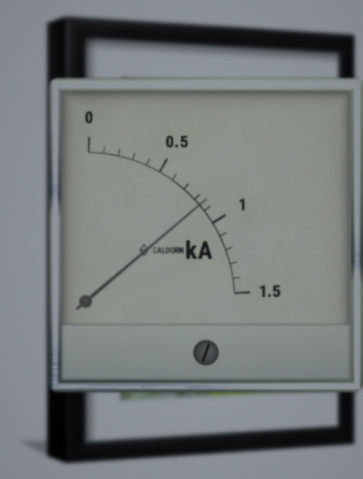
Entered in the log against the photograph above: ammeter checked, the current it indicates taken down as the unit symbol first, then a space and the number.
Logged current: kA 0.85
